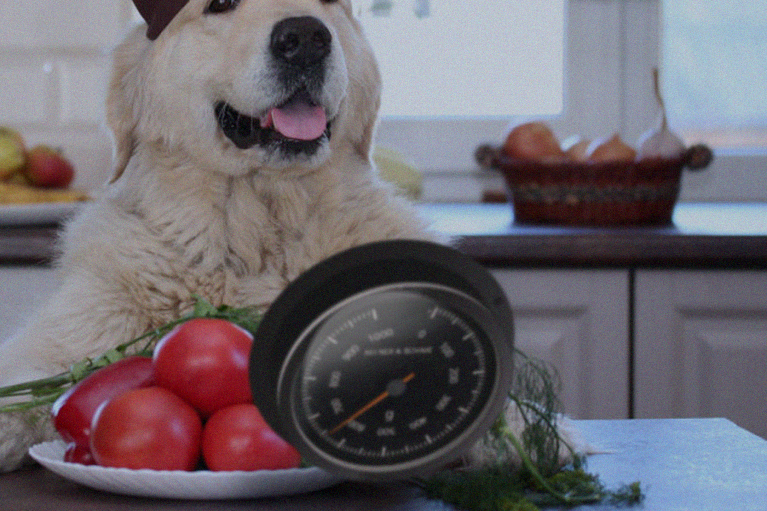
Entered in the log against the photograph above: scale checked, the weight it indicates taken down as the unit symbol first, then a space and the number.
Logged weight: g 650
